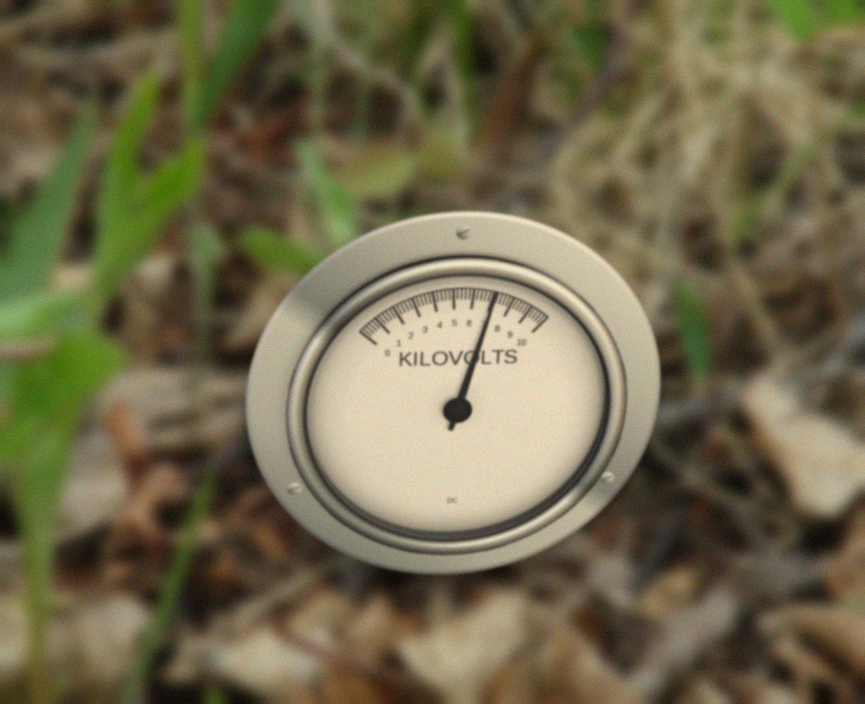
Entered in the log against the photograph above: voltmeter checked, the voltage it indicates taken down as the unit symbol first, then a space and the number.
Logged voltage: kV 7
